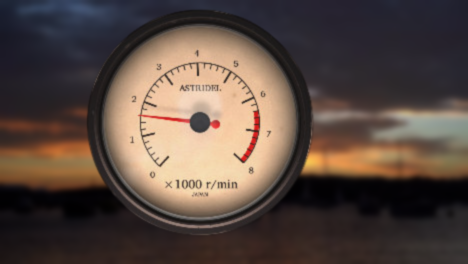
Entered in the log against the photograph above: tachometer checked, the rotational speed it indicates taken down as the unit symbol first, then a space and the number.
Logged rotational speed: rpm 1600
